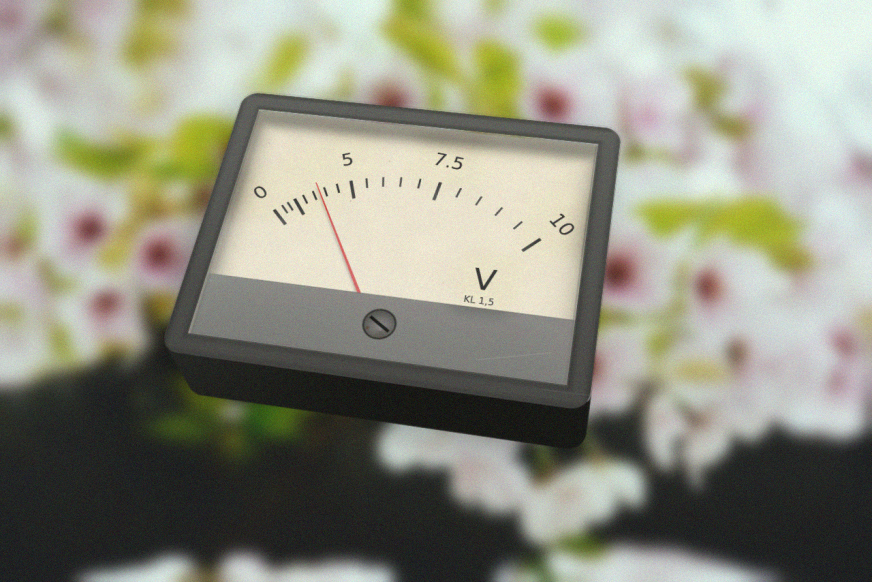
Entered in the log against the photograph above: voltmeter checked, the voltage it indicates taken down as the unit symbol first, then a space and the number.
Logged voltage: V 3.75
